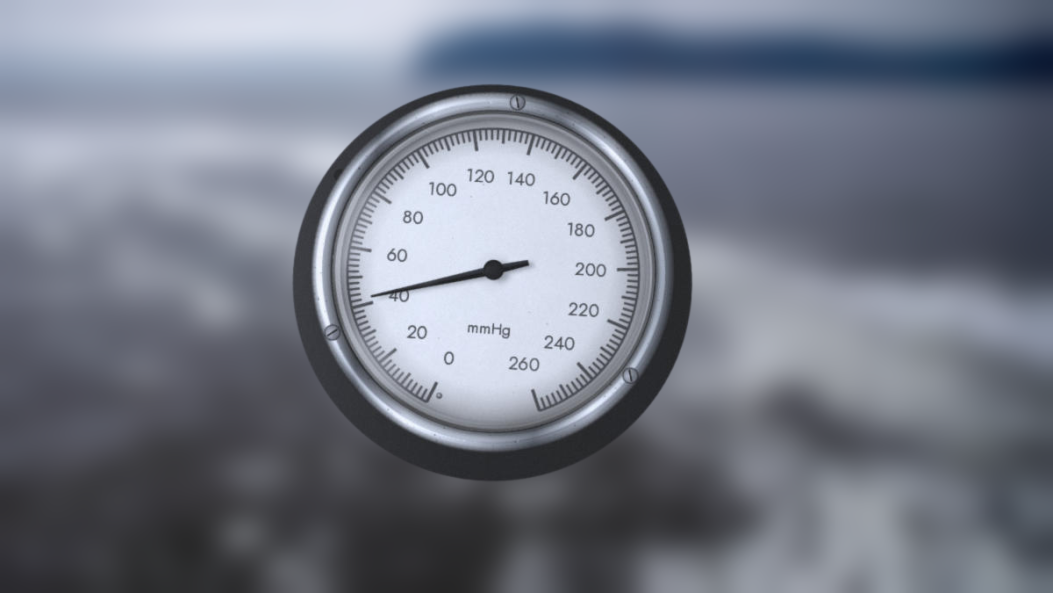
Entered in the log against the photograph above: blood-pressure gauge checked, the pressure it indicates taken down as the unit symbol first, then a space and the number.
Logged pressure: mmHg 42
